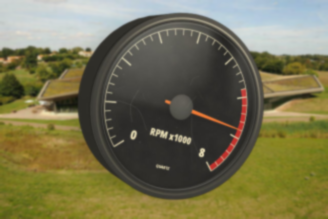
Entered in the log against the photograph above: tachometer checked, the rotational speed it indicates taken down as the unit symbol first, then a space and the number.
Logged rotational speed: rpm 6800
